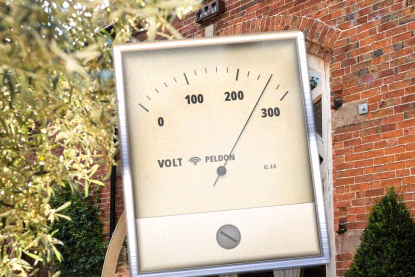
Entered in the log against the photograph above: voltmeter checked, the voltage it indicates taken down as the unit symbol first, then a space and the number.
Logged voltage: V 260
